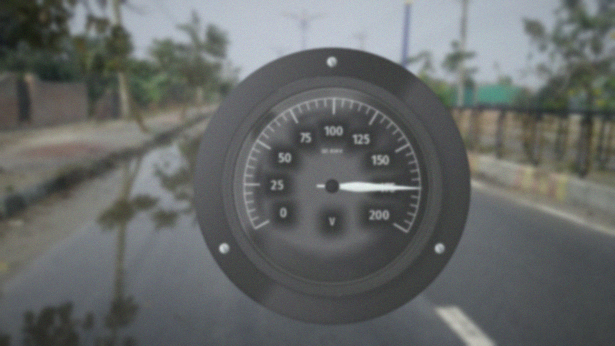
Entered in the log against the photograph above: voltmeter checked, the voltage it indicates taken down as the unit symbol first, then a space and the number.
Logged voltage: V 175
